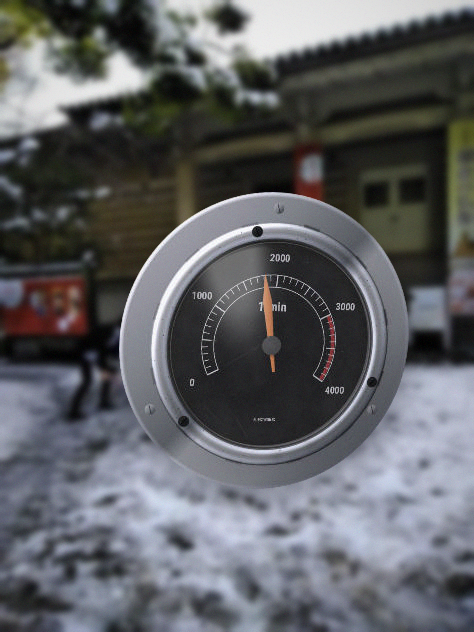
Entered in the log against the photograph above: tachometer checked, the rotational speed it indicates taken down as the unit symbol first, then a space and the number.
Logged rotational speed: rpm 1800
